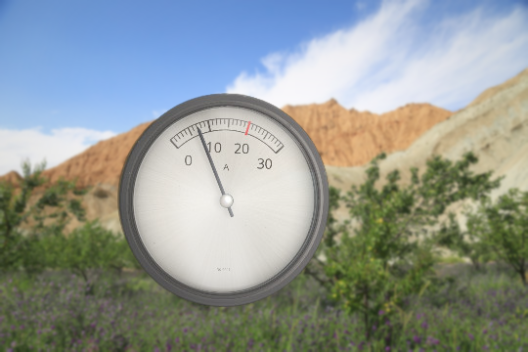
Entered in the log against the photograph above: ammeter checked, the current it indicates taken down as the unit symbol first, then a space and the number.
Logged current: A 7
